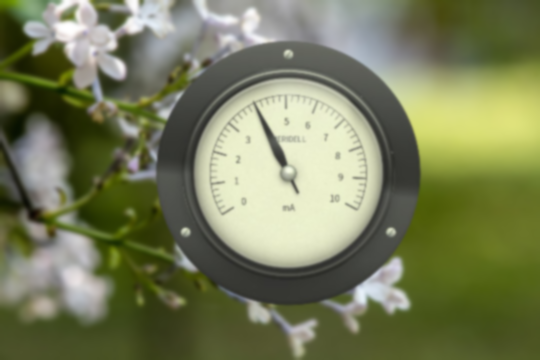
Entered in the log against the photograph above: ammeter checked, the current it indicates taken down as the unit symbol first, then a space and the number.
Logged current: mA 4
